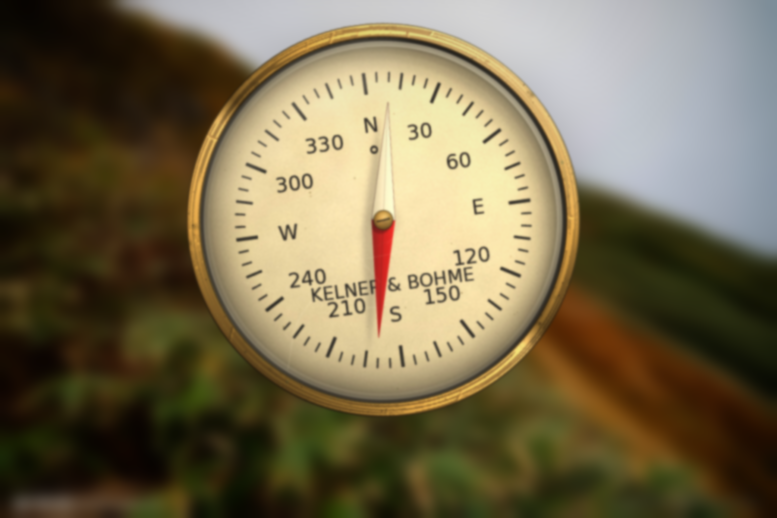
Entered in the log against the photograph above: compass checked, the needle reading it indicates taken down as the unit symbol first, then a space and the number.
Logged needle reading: ° 190
